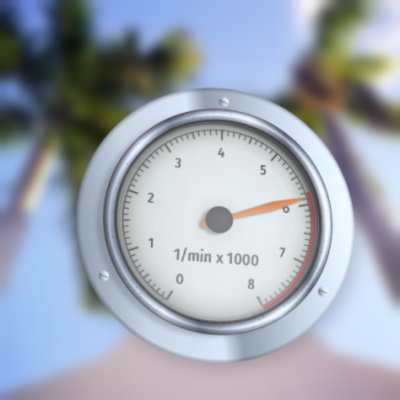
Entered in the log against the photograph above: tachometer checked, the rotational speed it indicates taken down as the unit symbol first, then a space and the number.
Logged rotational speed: rpm 5900
